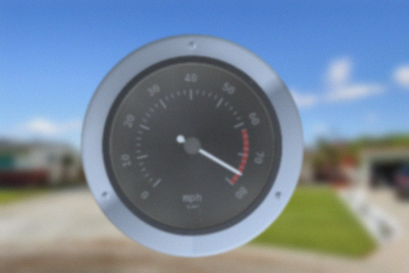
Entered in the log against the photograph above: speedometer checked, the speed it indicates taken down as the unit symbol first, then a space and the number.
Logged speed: mph 76
